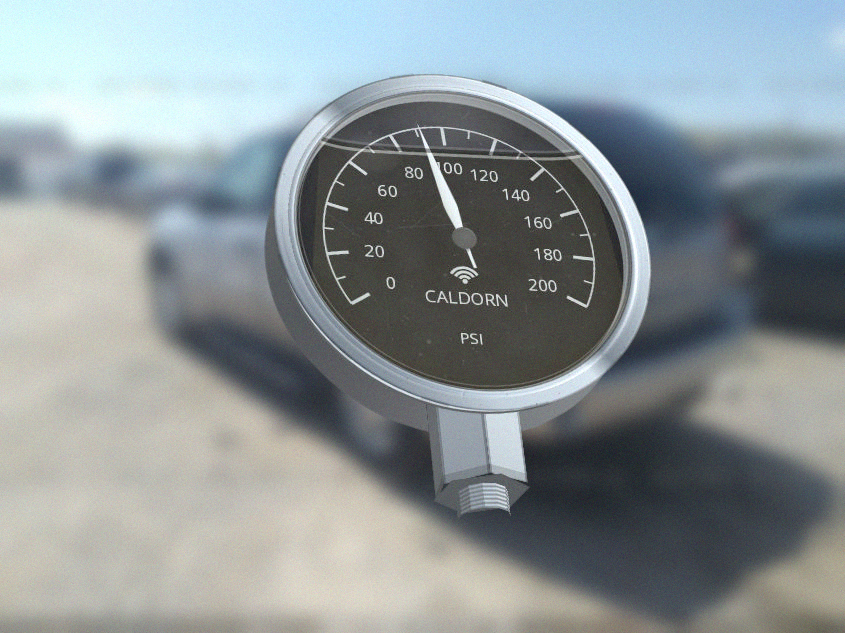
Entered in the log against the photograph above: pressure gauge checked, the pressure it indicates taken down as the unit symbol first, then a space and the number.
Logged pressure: psi 90
